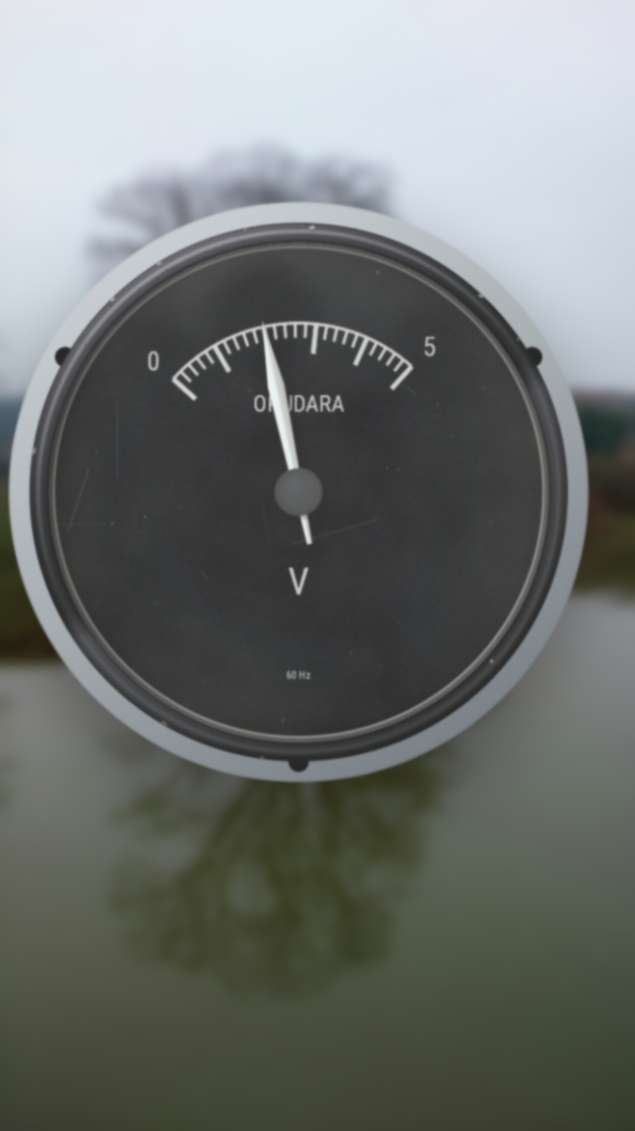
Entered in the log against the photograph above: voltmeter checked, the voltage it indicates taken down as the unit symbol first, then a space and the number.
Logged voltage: V 2
